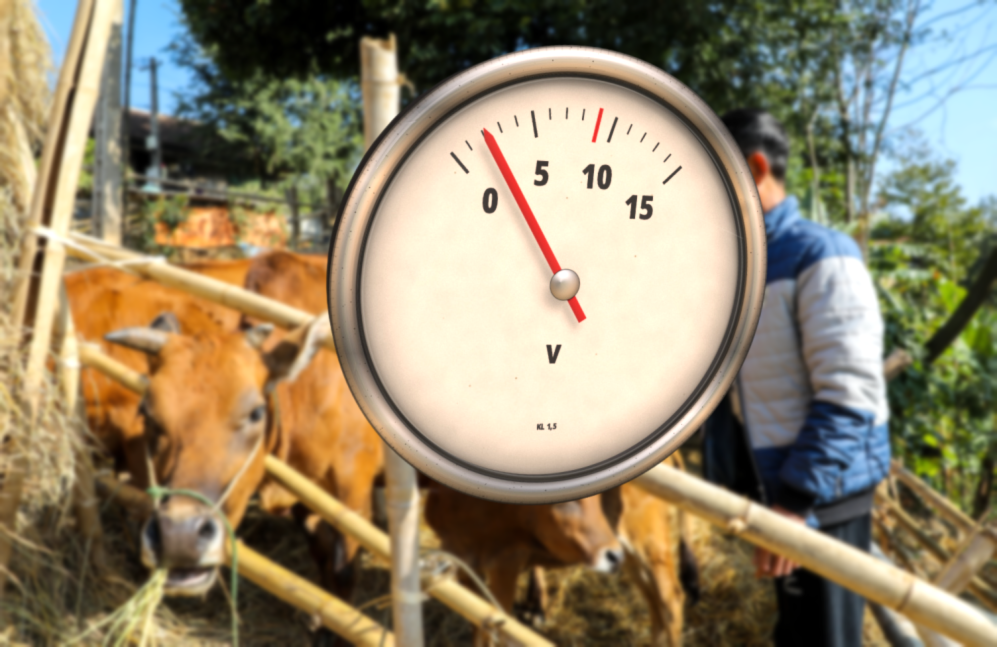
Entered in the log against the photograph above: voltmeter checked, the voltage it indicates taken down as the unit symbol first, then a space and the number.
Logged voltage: V 2
